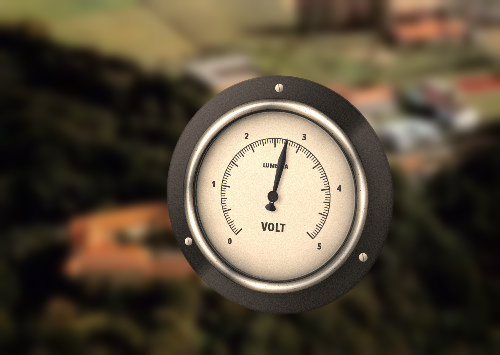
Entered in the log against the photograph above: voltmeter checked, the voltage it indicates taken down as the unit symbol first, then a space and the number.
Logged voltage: V 2.75
